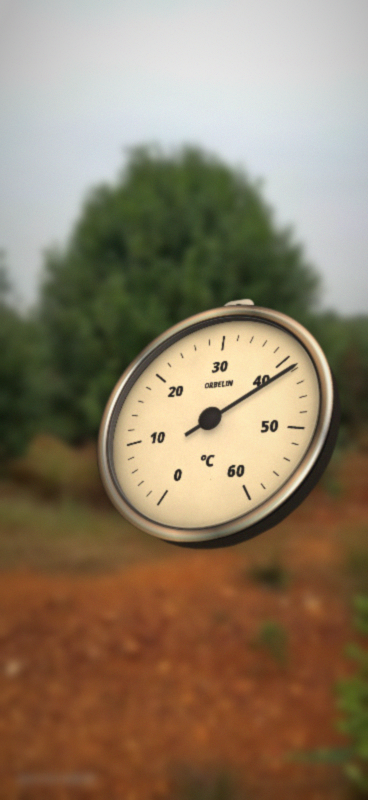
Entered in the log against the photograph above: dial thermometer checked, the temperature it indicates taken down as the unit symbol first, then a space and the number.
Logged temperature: °C 42
